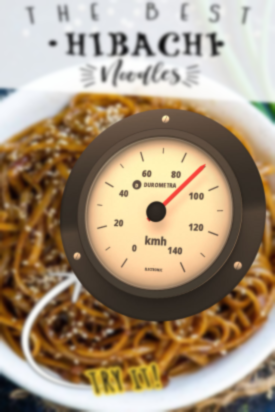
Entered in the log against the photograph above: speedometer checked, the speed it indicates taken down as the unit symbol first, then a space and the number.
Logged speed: km/h 90
